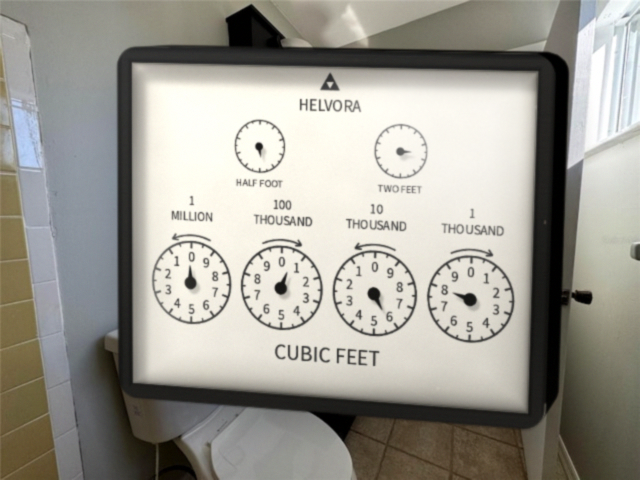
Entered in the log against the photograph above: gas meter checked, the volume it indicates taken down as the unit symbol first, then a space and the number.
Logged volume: ft³ 5800
